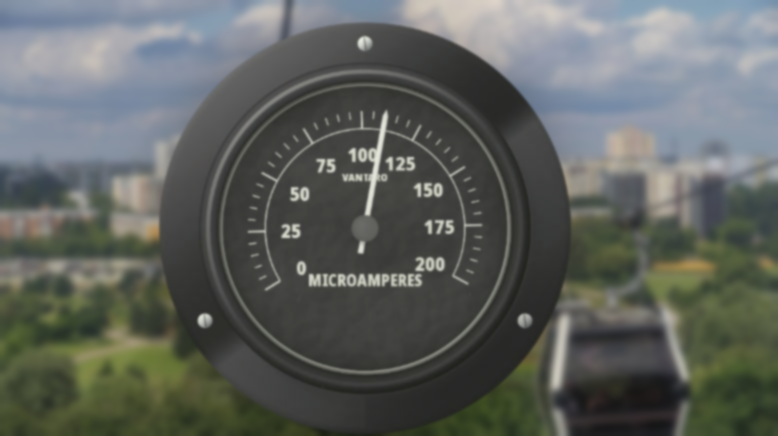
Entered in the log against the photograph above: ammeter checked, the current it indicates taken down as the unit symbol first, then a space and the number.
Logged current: µA 110
